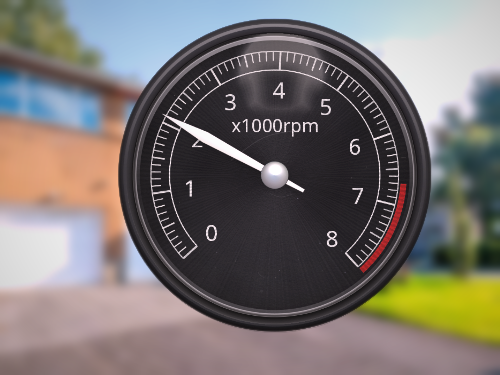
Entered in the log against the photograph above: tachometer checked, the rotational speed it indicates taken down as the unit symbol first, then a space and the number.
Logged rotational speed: rpm 2100
